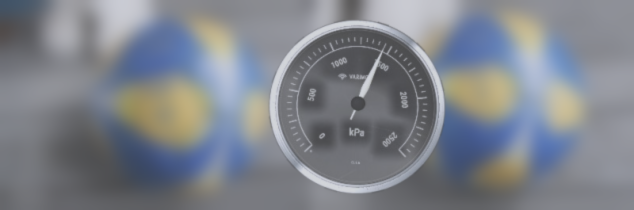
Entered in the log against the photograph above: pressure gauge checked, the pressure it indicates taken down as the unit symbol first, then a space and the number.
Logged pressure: kPa 1450
